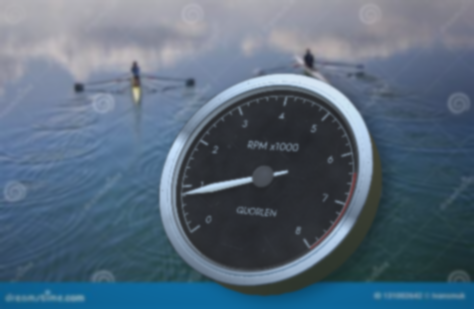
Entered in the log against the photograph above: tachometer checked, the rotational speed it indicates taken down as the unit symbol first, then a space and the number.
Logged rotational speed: rpm 800
